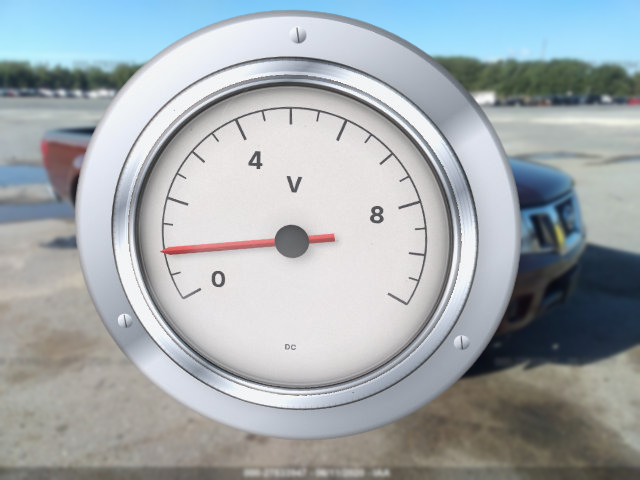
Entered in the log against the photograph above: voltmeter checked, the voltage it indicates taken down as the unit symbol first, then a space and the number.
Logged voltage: V 1
